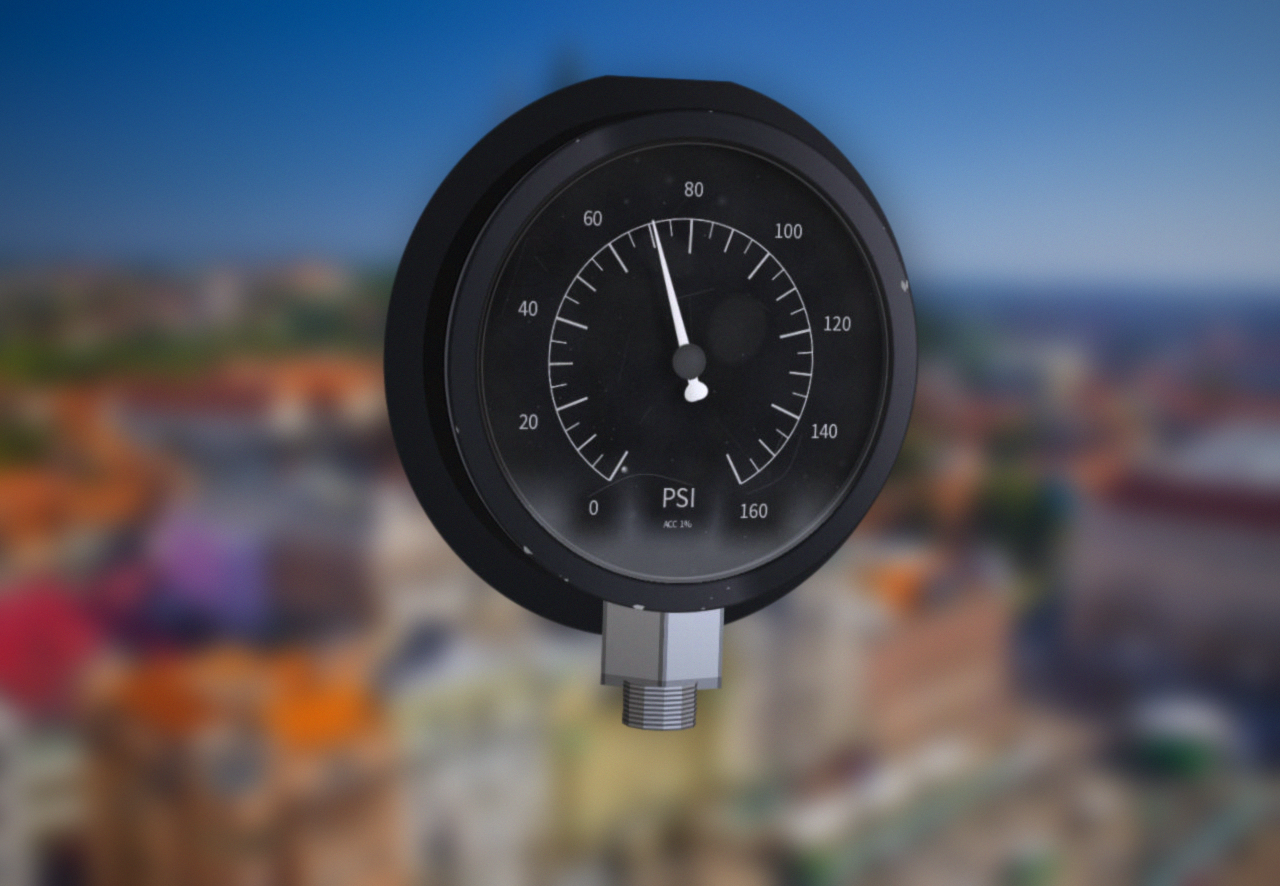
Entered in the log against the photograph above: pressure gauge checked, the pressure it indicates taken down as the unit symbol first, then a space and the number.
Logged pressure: psi 70
